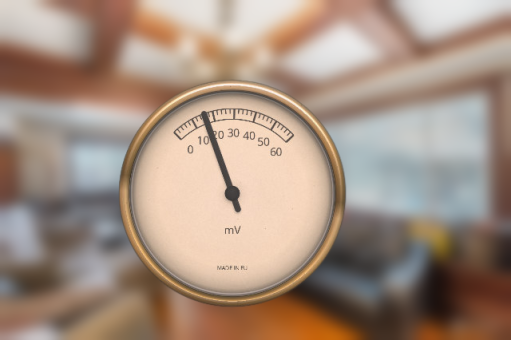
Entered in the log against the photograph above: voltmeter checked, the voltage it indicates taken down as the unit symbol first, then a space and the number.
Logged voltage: mV 16
